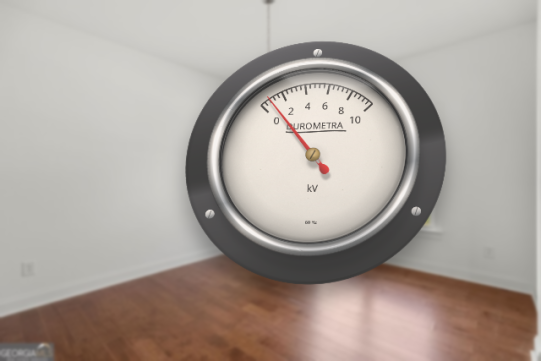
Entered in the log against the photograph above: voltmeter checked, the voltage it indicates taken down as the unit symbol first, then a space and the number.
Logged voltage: kV 0.8
